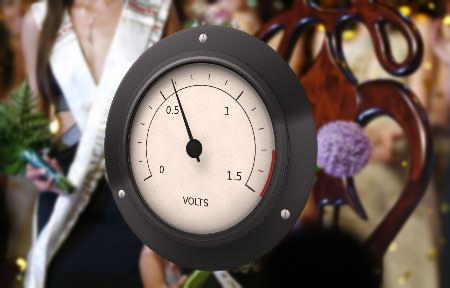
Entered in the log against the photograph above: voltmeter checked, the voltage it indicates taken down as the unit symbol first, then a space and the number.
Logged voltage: V 0.6
